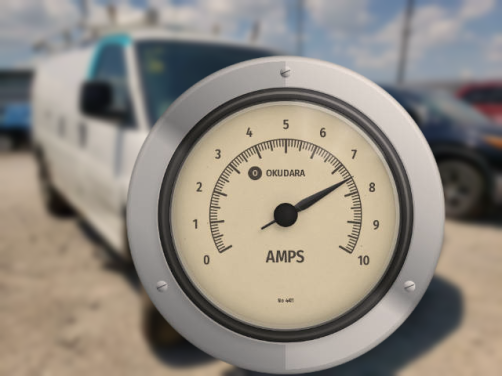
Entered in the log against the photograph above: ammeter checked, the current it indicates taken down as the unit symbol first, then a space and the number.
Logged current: A 7.5
